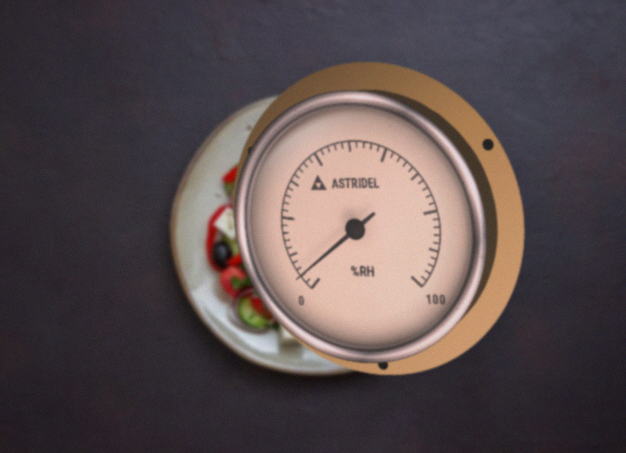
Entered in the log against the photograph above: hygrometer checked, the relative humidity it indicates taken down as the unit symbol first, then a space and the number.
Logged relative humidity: % 4
